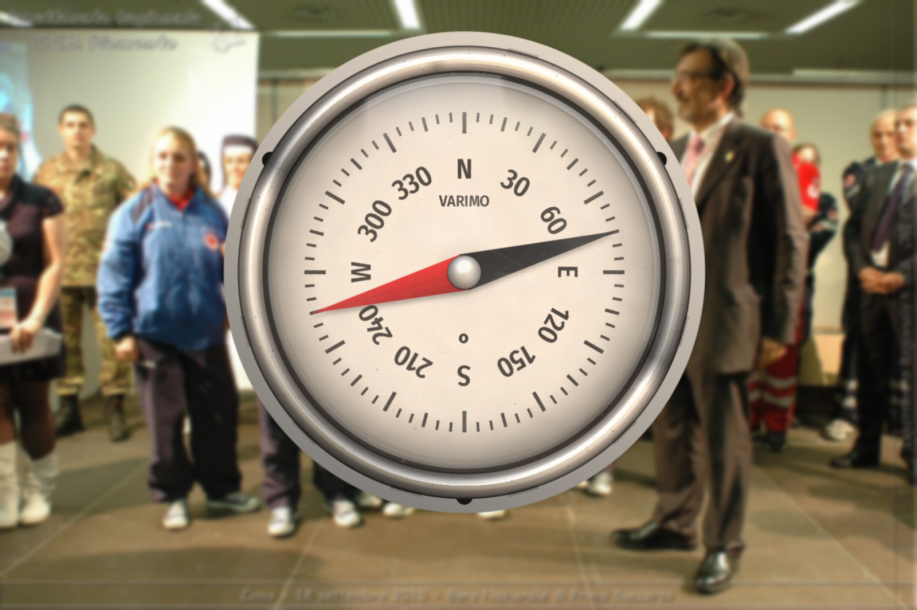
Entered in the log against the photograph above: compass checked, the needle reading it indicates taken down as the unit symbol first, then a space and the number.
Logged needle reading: ° 255
